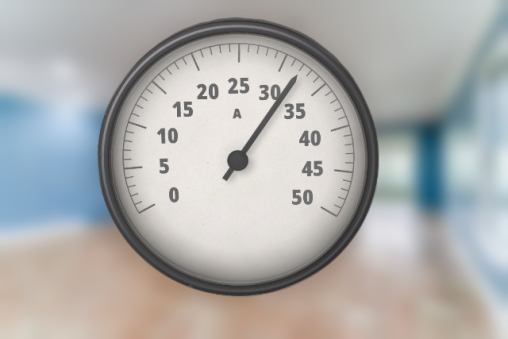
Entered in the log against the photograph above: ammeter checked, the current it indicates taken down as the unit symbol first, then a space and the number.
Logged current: A 32
